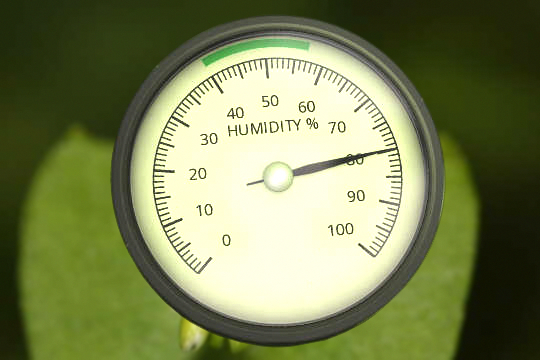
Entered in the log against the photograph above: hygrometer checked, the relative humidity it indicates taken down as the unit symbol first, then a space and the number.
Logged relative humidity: % 80
